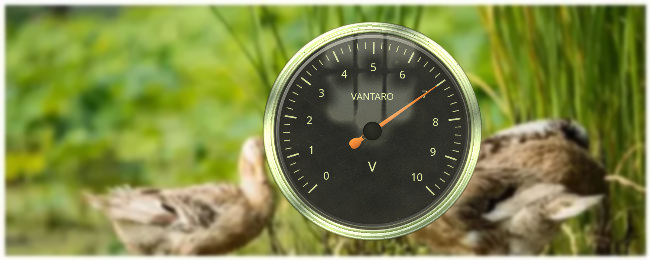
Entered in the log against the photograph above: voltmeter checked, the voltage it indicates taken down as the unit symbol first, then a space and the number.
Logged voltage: V 7
